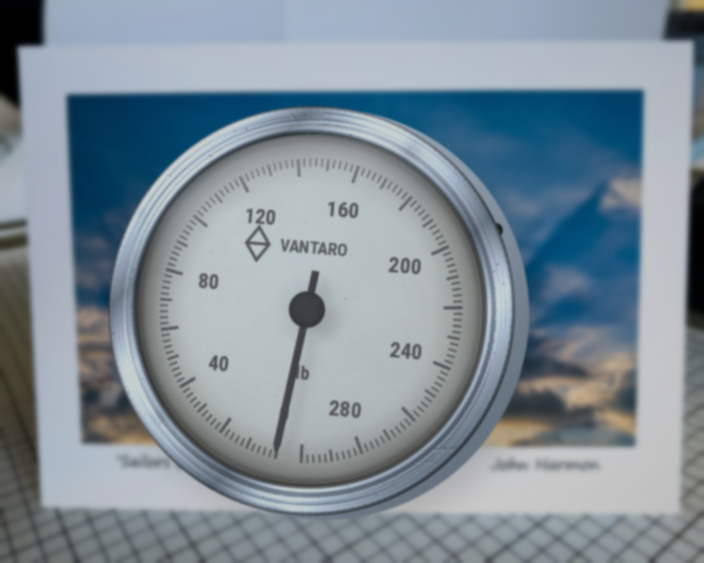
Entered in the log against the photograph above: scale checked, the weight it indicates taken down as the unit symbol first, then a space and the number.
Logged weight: lb 0
